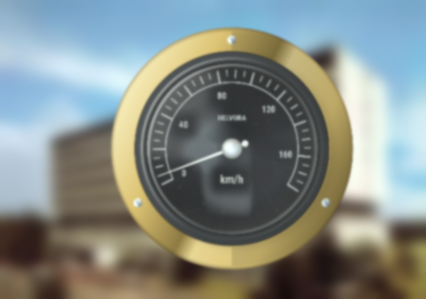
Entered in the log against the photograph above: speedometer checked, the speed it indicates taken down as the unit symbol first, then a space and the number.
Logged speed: km/h 5
